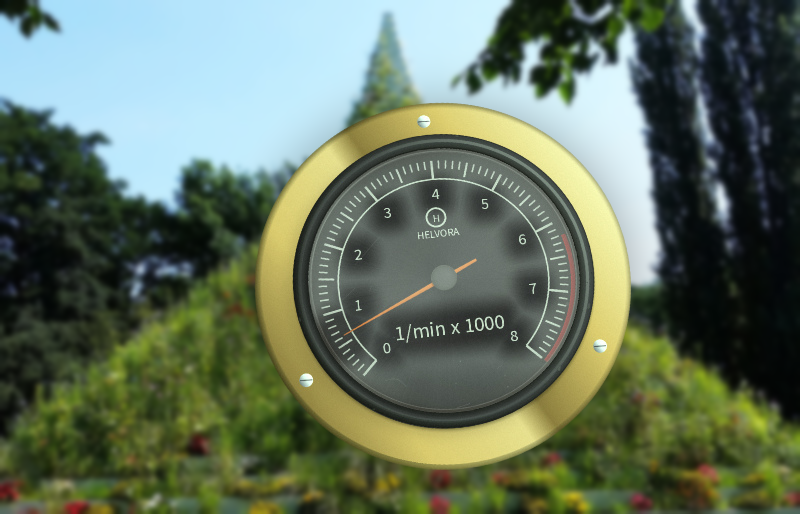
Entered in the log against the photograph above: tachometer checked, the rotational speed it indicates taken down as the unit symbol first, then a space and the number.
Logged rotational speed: rpm 600
